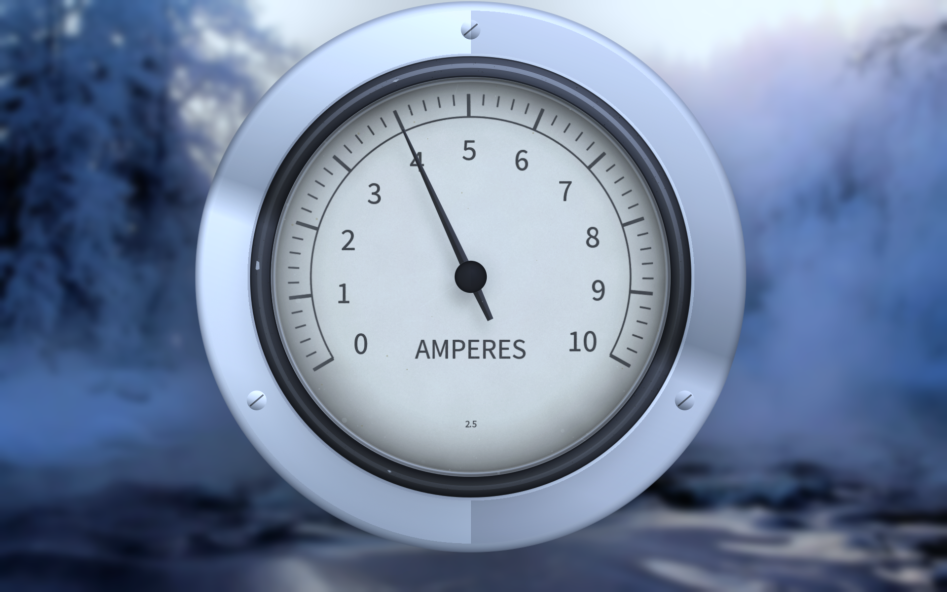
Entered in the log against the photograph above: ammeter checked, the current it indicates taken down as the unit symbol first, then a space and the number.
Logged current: A 4
